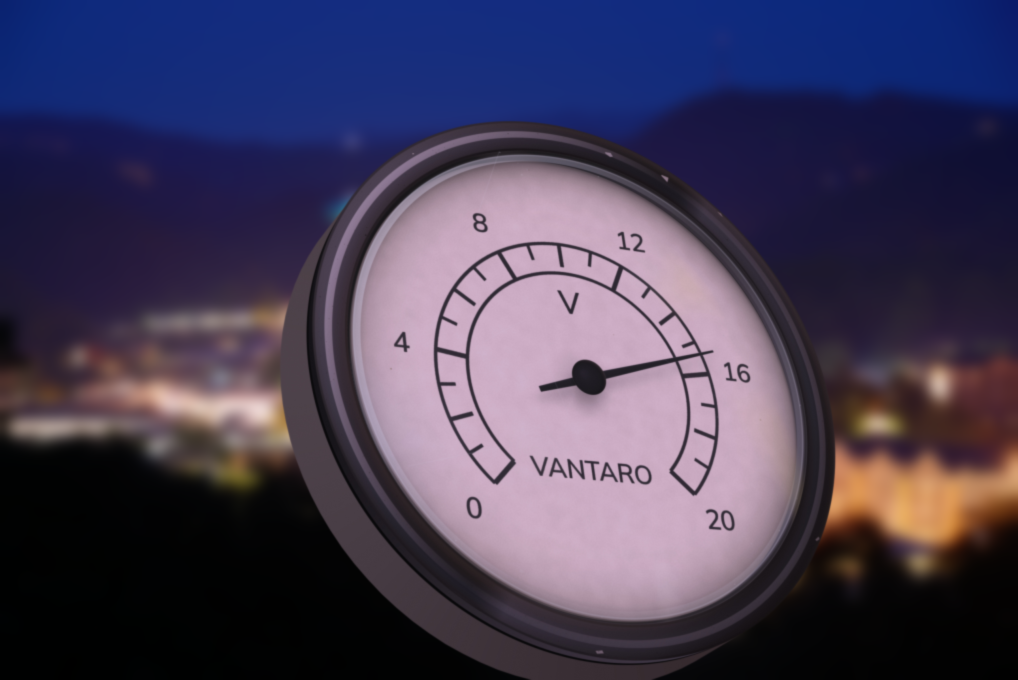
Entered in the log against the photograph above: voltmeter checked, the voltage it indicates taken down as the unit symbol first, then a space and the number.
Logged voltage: V 15.5
